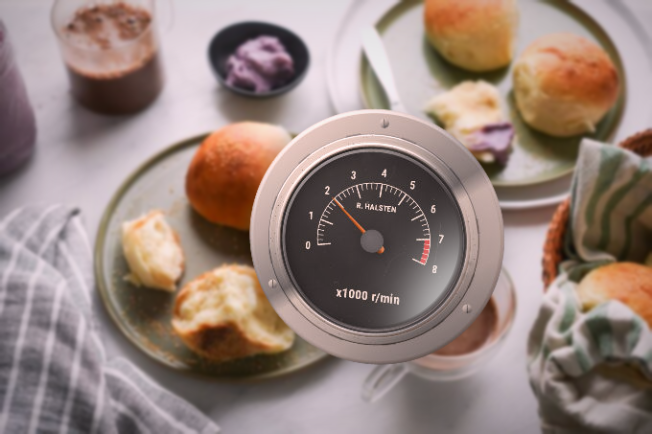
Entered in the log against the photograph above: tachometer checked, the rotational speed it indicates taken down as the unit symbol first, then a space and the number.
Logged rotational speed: rpm 2000
